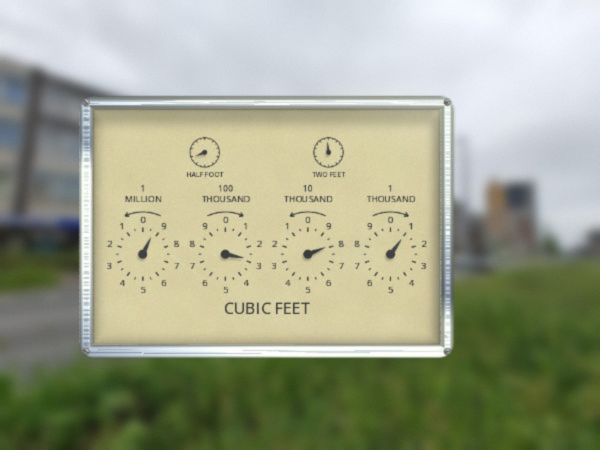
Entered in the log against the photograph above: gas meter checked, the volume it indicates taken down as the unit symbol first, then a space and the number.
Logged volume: ft³ 928100
